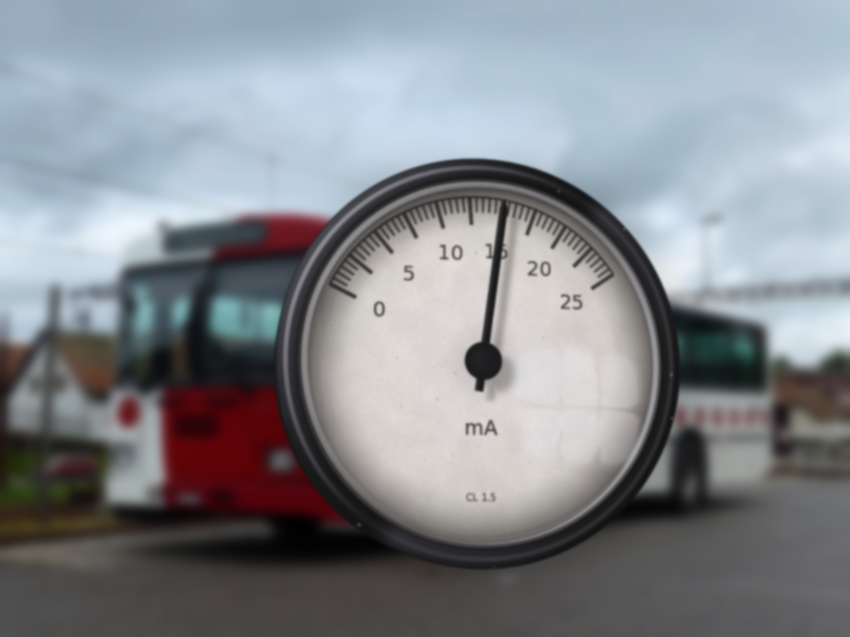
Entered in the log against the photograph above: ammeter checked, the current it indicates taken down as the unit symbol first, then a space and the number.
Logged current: mA 15
